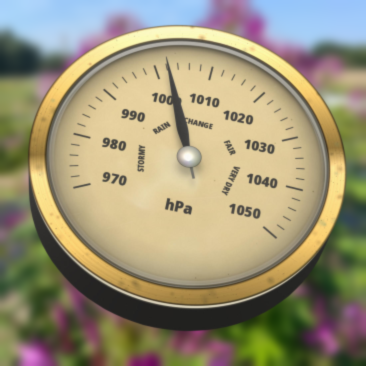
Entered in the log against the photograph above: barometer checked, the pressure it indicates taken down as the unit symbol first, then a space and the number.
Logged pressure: hPa 1002
